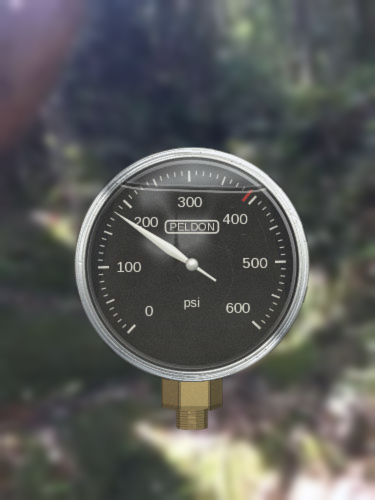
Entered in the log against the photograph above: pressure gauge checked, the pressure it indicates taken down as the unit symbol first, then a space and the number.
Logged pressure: psi 180
